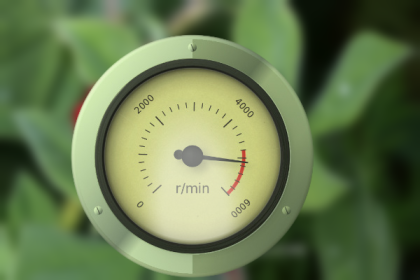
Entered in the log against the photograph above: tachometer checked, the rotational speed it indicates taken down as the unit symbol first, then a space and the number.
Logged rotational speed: rpm 5100
